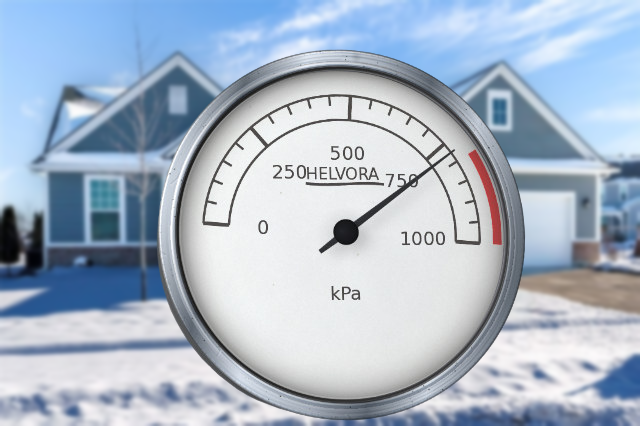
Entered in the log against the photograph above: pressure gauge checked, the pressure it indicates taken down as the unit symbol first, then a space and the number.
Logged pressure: kPa 775
